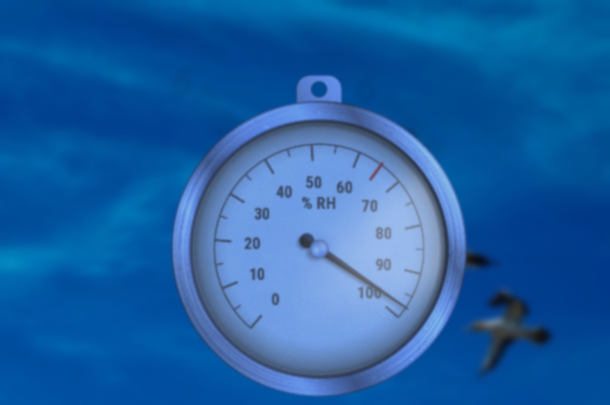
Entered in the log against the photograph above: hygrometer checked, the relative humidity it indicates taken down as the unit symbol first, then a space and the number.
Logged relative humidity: % 97.5
